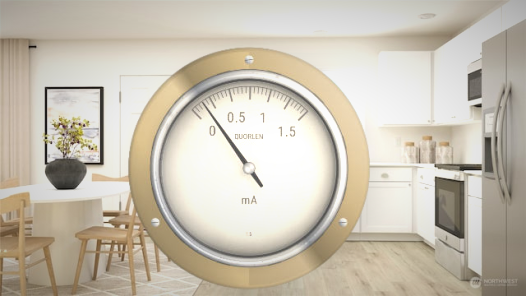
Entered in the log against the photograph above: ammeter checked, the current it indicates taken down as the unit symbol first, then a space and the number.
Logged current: mA 0.15
